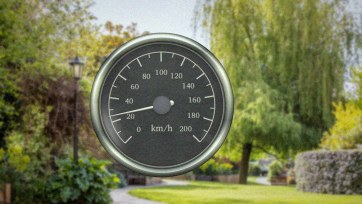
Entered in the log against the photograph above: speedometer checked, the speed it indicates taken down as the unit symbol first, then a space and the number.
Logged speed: km/h 25
